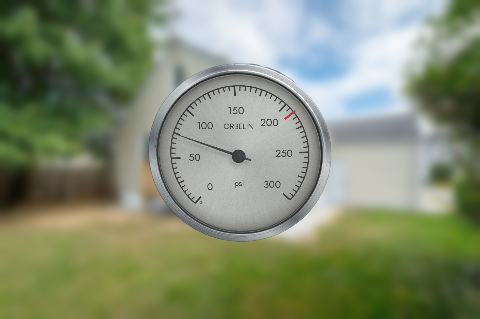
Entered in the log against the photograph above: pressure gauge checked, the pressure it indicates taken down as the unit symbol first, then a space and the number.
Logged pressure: psi 75
